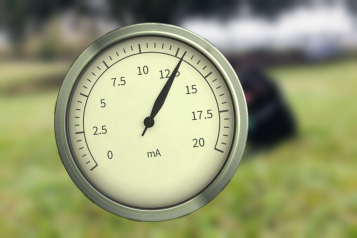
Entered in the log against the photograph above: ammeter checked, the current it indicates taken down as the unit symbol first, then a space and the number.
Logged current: mA 13
